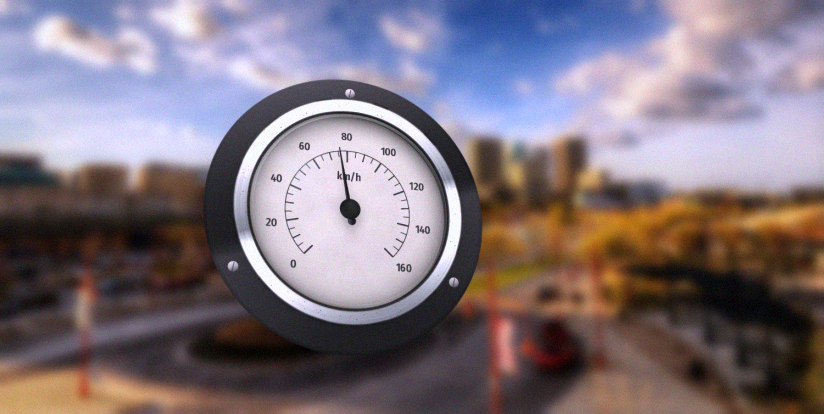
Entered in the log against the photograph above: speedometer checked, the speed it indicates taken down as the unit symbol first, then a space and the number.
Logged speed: km/h 75
